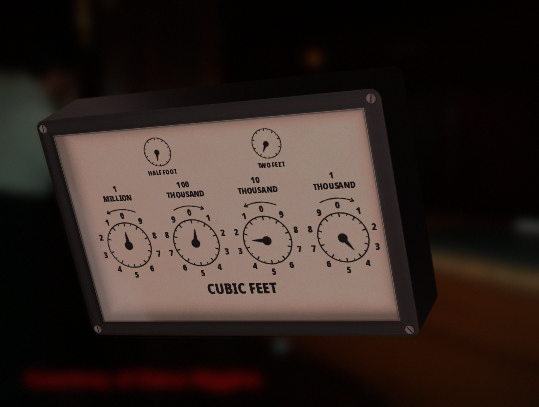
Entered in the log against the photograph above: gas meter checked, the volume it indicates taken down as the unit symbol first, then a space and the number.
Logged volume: ft³ 2400
